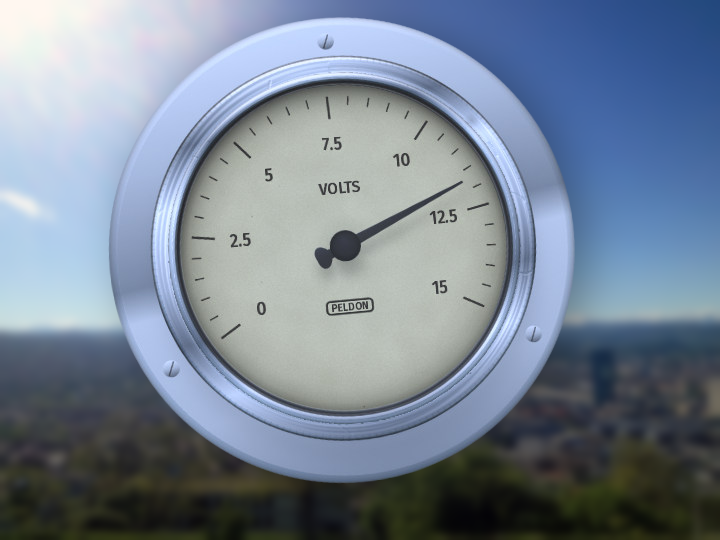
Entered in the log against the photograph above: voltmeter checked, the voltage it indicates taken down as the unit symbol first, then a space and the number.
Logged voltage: V 11.75
